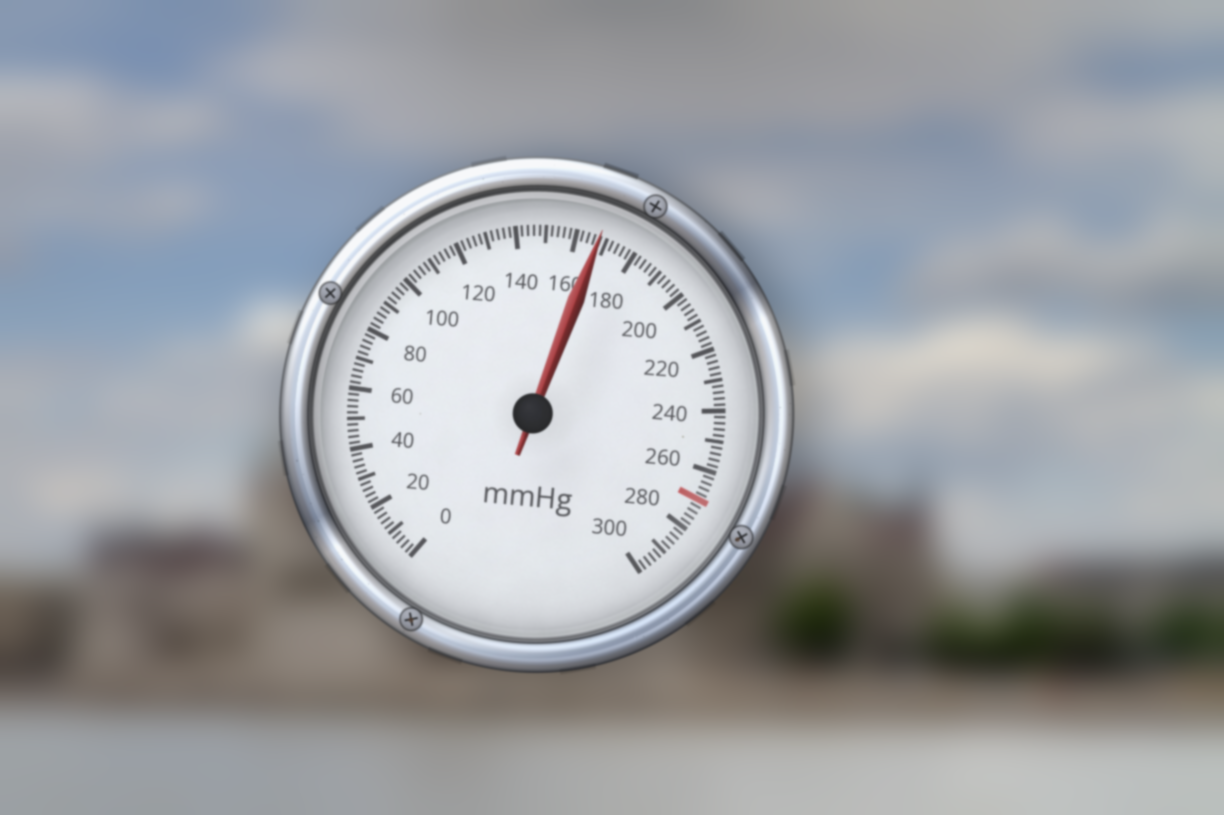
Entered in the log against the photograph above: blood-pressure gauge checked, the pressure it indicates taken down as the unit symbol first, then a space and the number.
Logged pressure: mmHg 168
